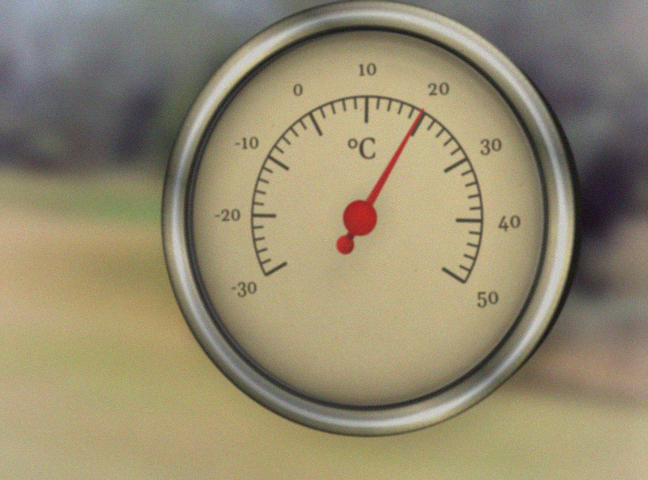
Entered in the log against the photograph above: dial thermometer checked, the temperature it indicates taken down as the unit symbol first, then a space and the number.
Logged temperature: °C 20
